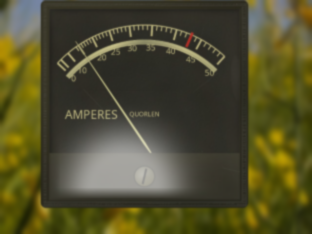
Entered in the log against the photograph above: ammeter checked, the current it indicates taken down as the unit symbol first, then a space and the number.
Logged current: A 15
